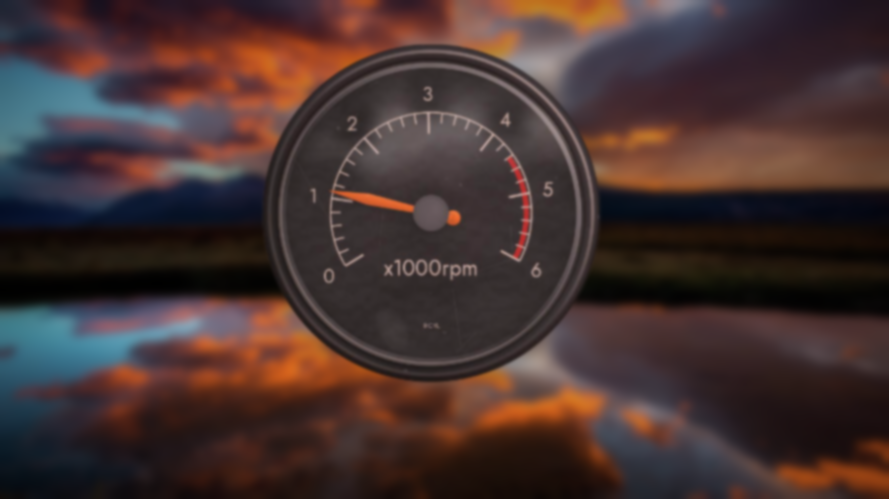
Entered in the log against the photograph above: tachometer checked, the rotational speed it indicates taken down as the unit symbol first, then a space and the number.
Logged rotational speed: rpm 1100
